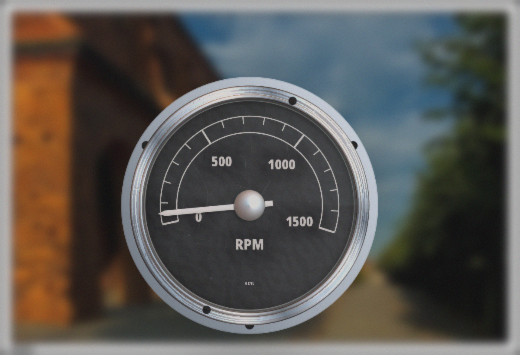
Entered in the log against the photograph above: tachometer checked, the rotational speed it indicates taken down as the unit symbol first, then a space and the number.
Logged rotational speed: rpm 50
